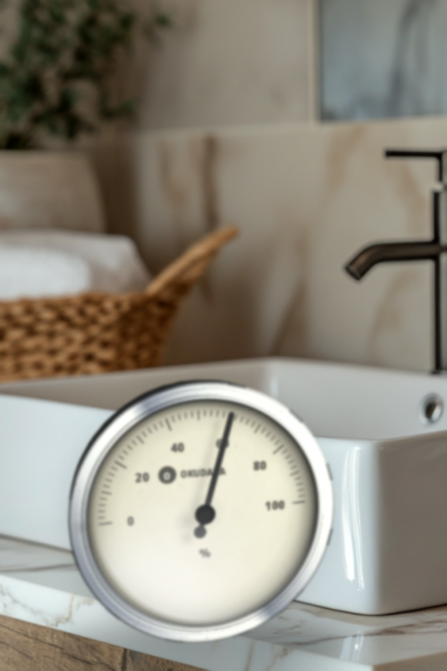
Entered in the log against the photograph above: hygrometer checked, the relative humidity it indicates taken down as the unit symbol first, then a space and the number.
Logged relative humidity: % 60
